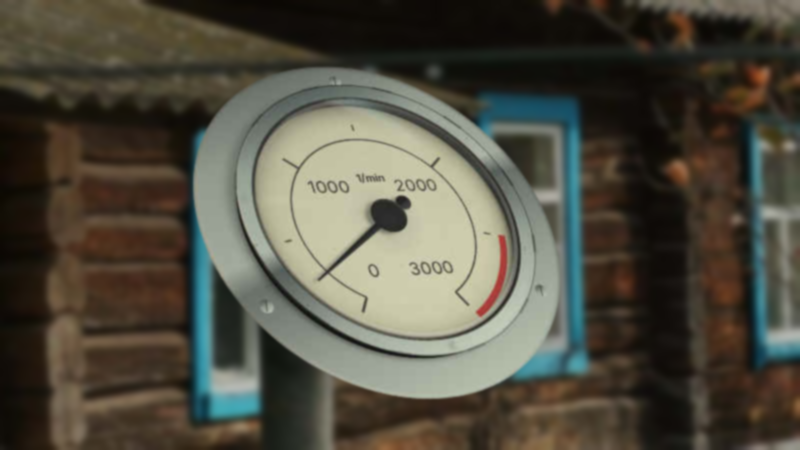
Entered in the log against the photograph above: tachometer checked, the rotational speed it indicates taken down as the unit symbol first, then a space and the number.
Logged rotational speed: rpm 250
